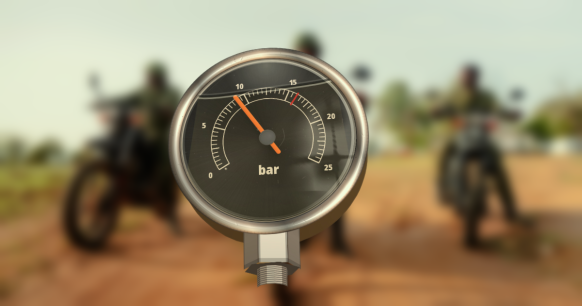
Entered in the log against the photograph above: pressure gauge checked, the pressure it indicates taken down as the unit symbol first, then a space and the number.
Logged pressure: bar 9
